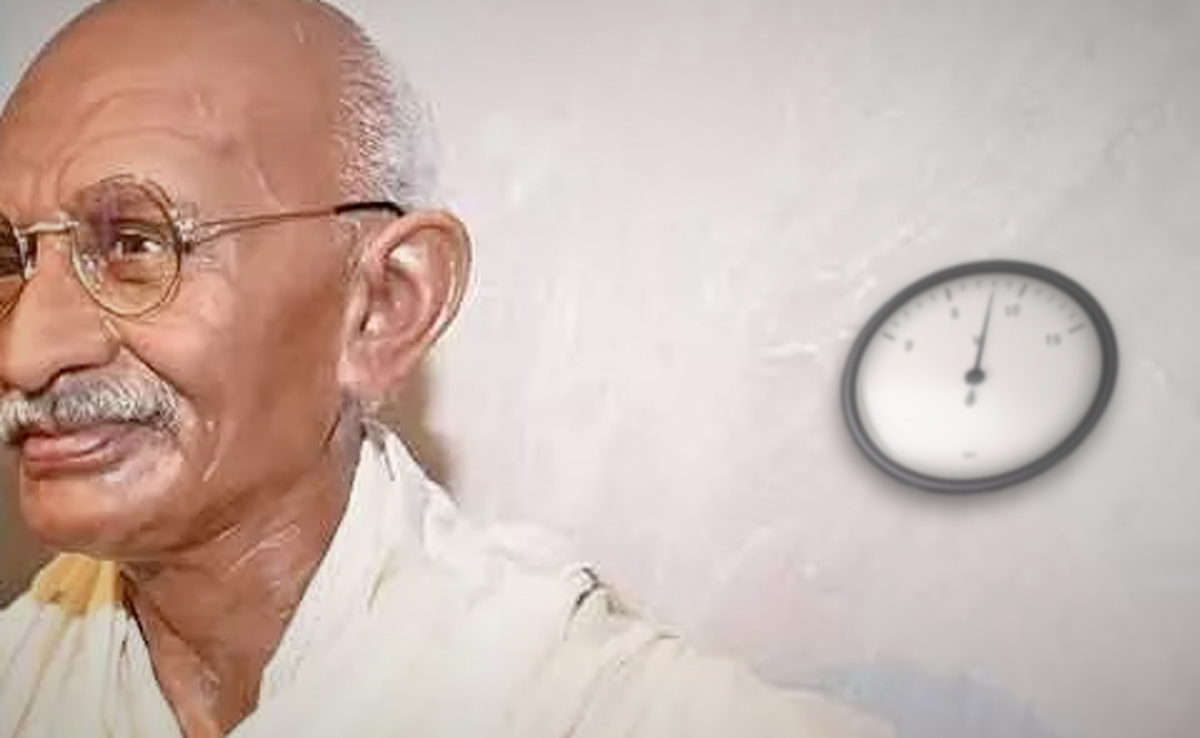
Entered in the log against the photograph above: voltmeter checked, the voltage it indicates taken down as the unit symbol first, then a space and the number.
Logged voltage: V 8
